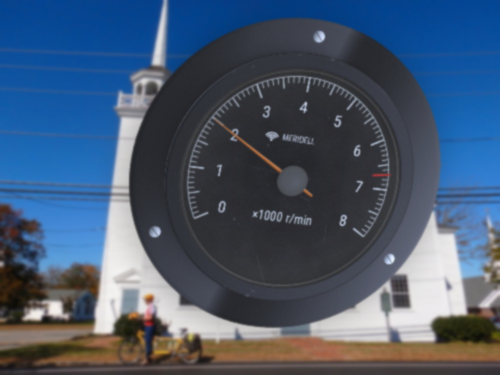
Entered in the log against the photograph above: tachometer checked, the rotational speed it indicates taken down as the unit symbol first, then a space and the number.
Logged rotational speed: rpm 2000
